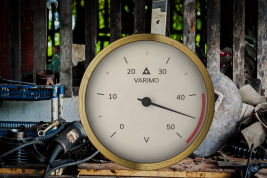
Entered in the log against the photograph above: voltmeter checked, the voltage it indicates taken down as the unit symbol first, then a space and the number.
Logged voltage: V 45
